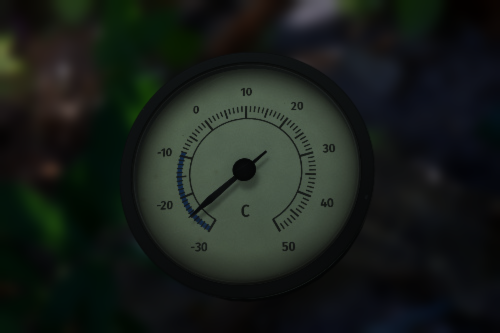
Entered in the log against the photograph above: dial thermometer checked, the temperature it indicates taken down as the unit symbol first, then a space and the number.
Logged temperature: °C -25
